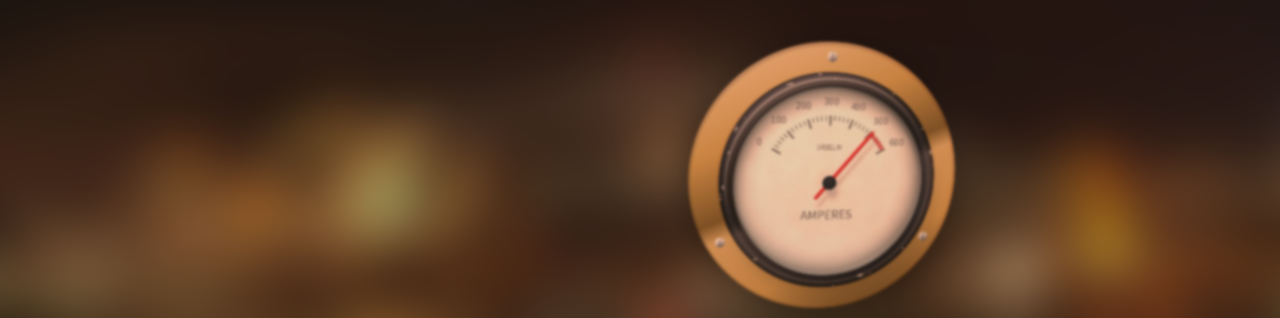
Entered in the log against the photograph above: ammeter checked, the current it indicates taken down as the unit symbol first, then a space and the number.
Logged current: A 500
